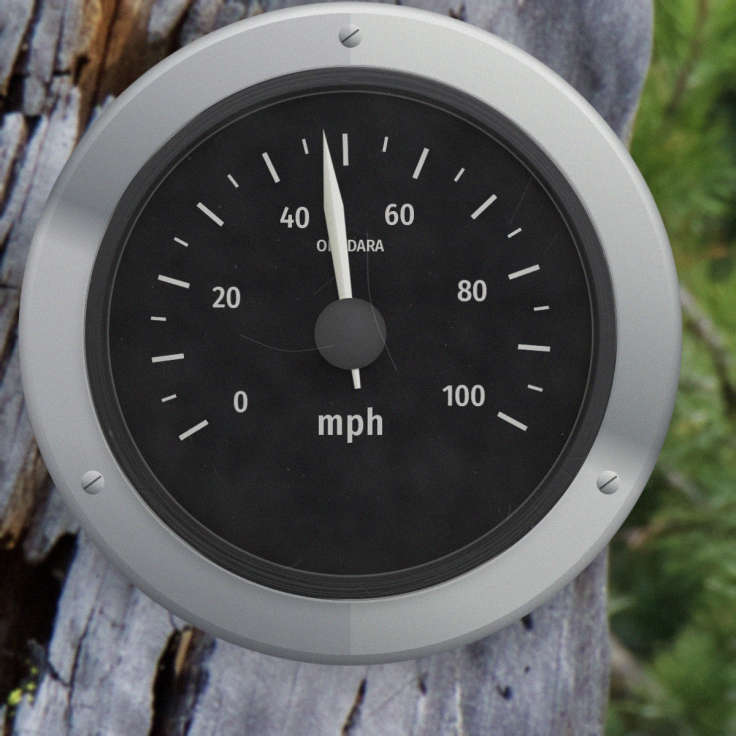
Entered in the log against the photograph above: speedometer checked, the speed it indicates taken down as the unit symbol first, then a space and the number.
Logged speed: mph 47.5
